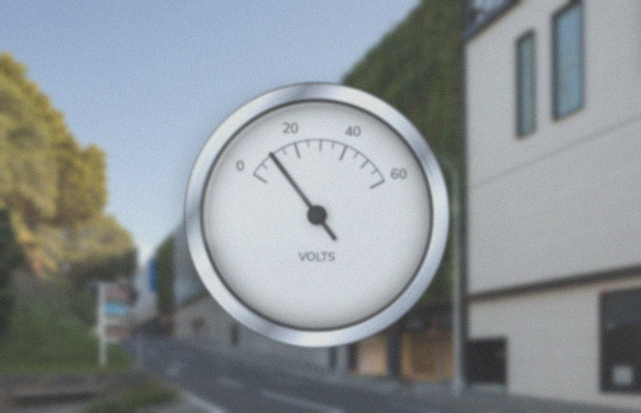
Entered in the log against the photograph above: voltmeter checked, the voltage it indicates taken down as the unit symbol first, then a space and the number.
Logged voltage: V 10
